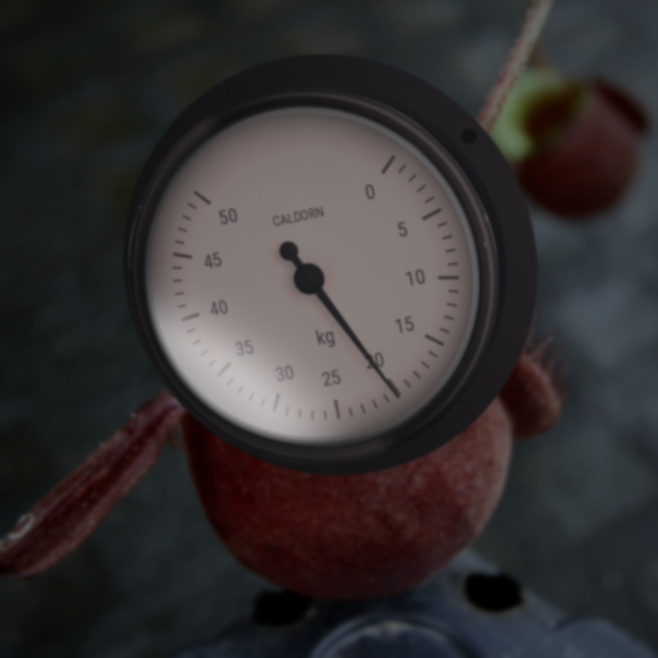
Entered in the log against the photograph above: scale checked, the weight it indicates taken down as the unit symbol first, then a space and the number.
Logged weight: kg 20
